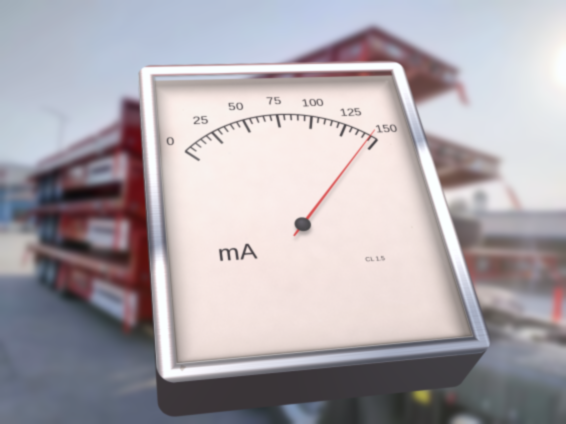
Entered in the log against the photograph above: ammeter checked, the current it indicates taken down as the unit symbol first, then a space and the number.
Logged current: mA 145
